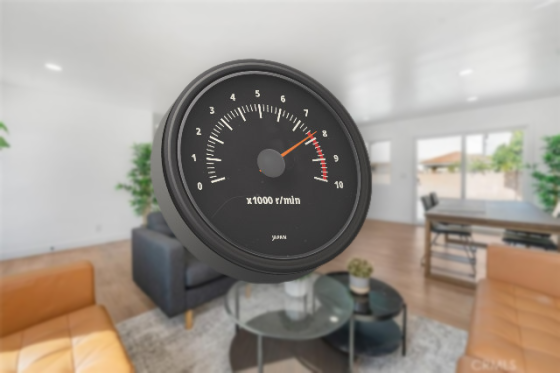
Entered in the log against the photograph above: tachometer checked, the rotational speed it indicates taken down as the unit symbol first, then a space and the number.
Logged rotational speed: rpm 7800
